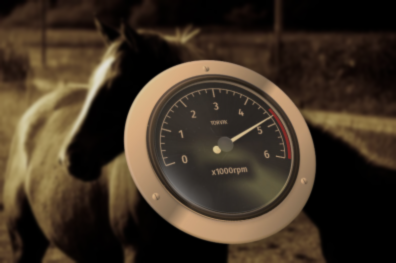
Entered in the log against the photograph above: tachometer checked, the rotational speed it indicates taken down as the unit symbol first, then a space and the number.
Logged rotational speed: rpm 4800
